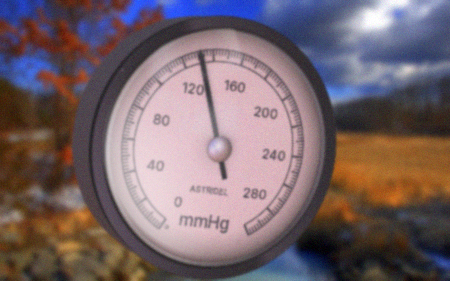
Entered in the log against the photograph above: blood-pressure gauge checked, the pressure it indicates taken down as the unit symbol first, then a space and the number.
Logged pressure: mmHg 130
